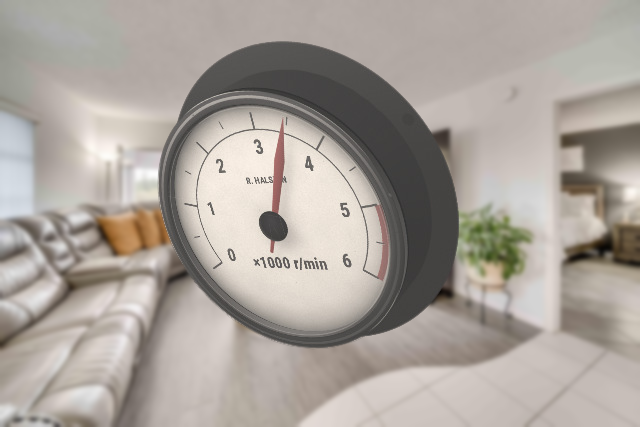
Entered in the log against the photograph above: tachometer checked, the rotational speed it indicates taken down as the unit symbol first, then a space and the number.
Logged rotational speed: rpm 3500
